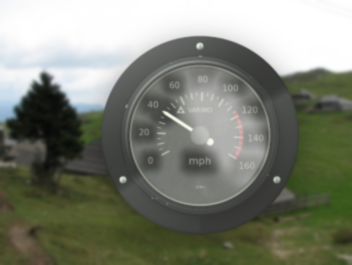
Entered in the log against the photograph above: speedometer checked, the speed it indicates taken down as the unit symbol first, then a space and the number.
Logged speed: mph 40
